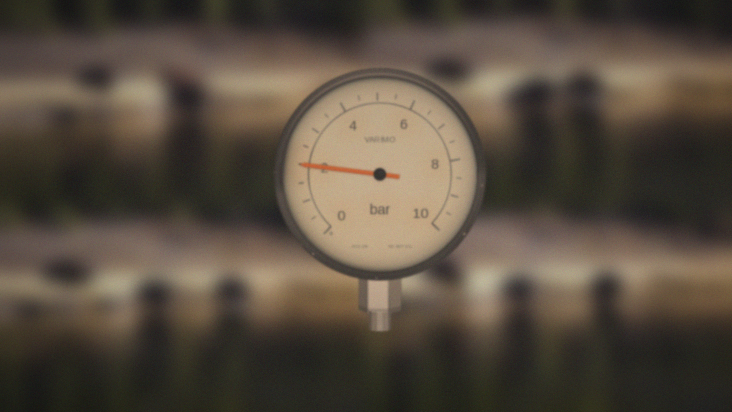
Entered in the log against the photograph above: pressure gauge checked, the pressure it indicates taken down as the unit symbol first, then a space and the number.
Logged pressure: bar 2
